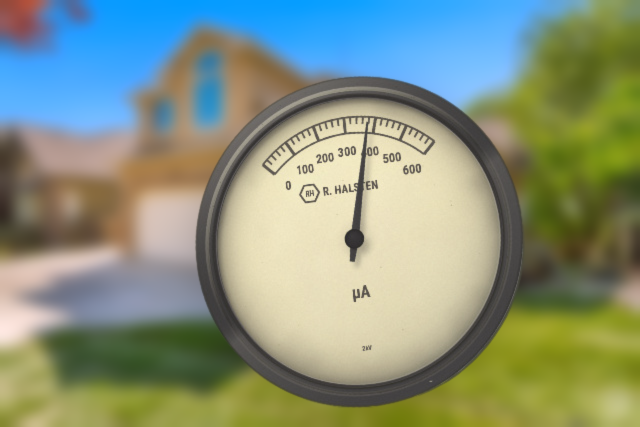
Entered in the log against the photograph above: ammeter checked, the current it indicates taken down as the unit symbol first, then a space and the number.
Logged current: µA 380
